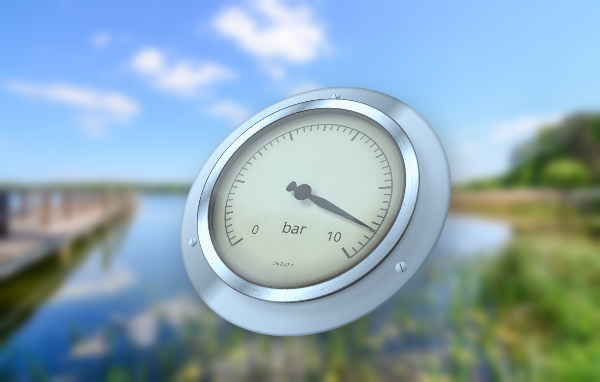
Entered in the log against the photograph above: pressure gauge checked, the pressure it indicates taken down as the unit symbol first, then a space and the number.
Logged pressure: bar 9.2
